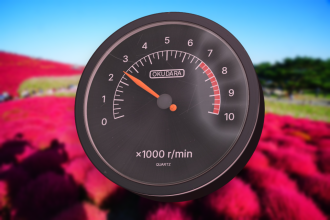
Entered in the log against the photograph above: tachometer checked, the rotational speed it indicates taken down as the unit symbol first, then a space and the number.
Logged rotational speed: rpm 2500
